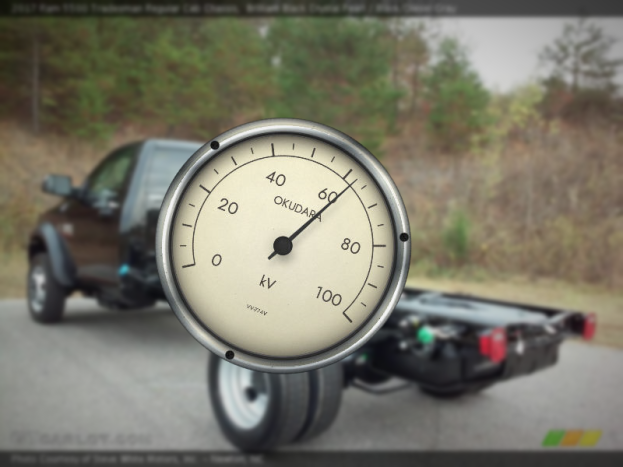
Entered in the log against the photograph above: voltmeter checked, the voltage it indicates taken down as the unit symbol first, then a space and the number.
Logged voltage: kV 62.5
